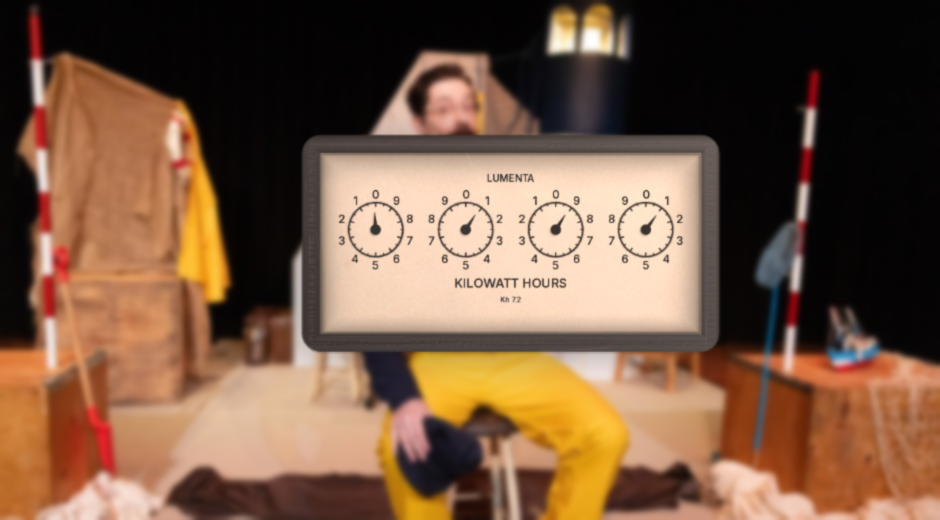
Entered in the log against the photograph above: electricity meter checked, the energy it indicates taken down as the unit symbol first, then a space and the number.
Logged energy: kWh 91
